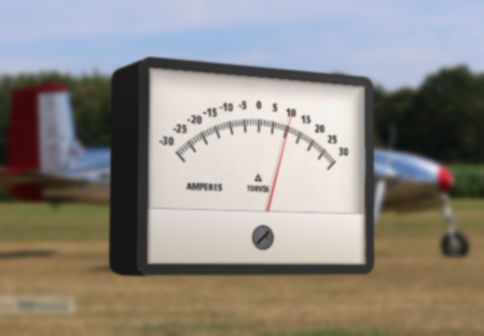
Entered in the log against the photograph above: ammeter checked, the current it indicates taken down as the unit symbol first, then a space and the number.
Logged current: A 10
